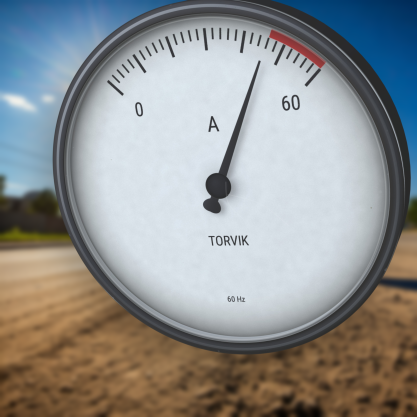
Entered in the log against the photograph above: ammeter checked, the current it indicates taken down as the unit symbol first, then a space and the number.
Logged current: A 46
